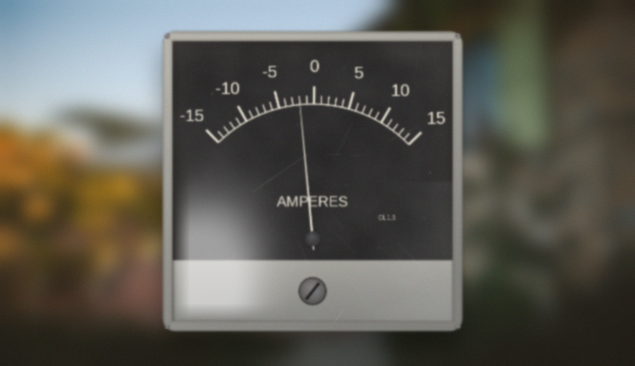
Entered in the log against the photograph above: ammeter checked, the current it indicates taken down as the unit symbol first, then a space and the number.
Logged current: A -2
